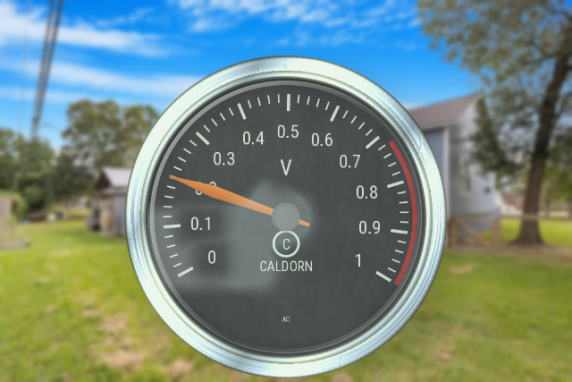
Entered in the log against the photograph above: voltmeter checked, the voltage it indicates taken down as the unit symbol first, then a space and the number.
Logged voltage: V 0.2
